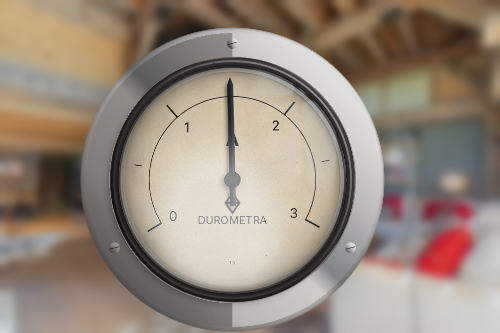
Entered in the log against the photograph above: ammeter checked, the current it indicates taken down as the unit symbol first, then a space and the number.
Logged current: A 1.5
